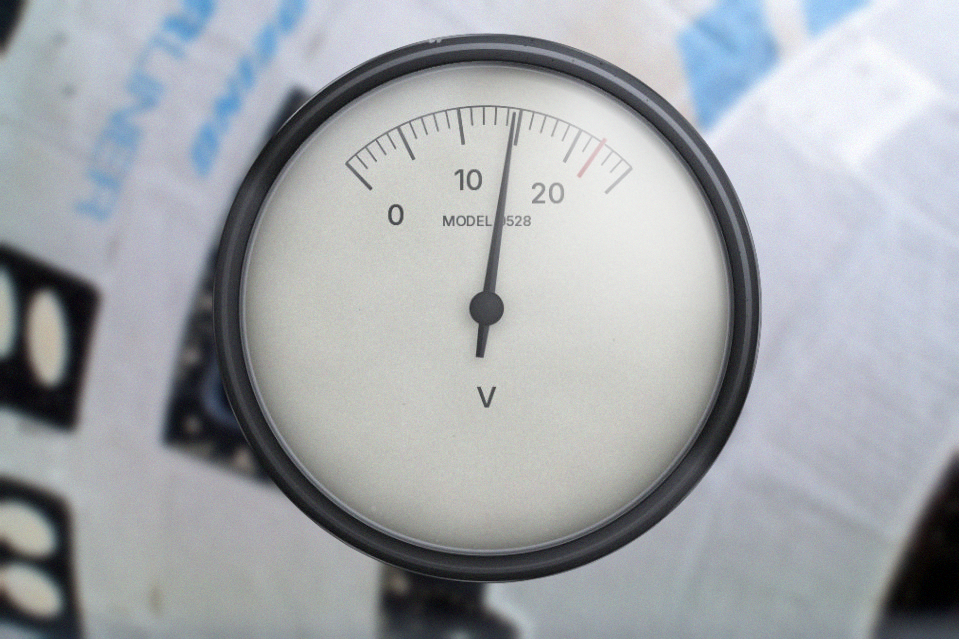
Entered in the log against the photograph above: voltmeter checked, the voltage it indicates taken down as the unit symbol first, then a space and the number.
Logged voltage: V 14.5
